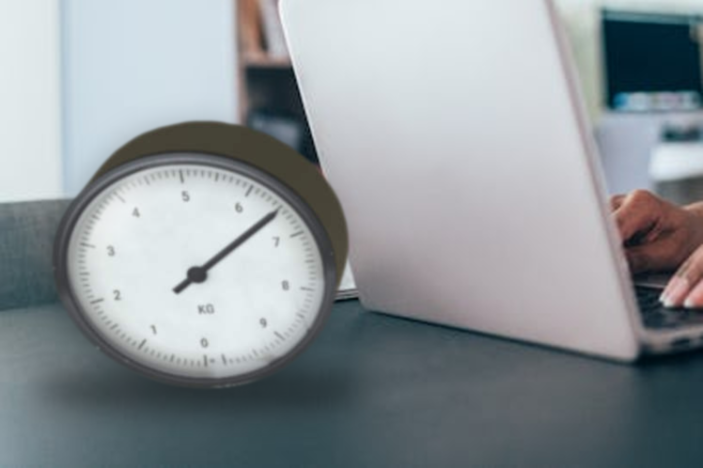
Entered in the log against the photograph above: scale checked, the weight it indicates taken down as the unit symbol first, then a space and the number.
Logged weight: kg 6.5
